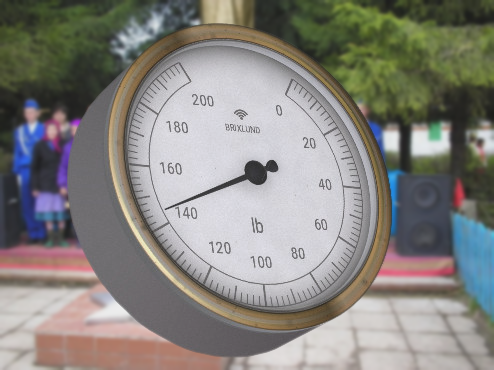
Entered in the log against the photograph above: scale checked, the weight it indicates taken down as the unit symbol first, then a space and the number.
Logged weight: lb 144
